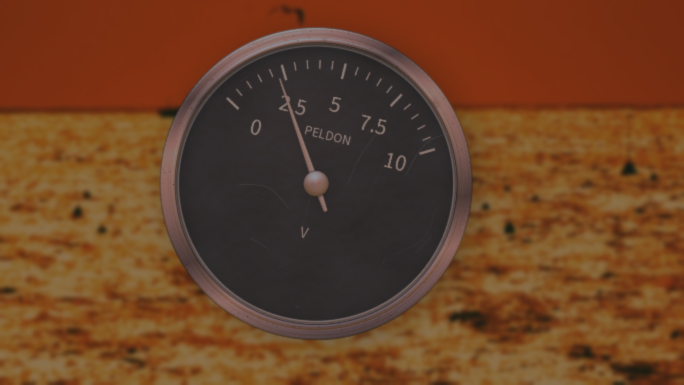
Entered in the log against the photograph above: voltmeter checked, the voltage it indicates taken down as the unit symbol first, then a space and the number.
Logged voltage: V 2.25
